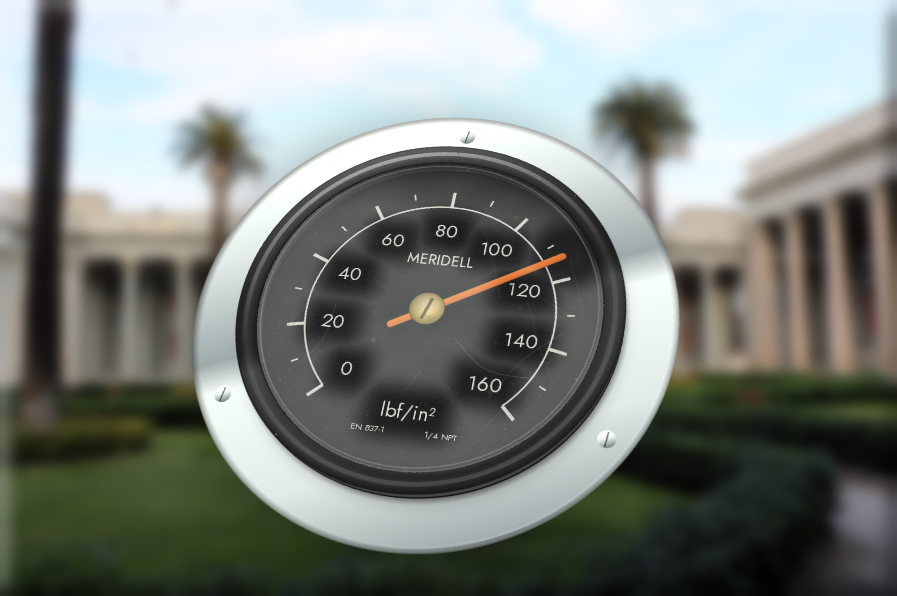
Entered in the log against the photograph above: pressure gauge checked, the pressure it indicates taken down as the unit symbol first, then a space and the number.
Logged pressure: psi 115
